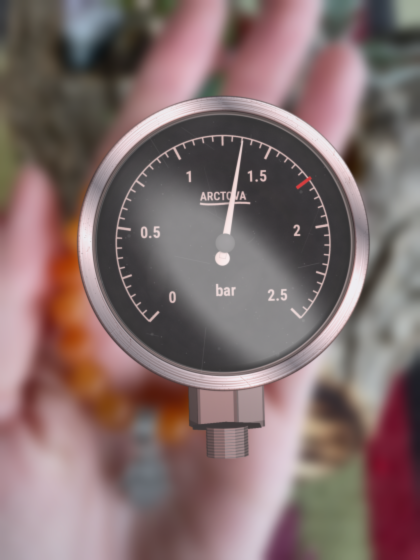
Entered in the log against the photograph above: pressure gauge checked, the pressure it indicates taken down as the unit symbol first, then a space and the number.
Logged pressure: bar 1.35
